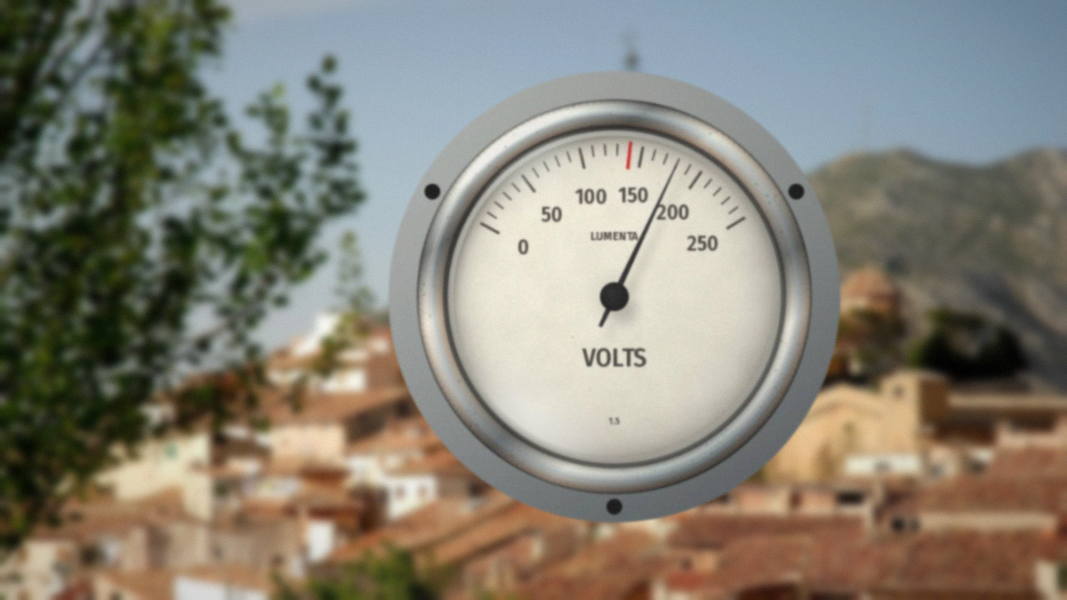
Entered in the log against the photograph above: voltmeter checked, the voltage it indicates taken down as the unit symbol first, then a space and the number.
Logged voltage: V 180
